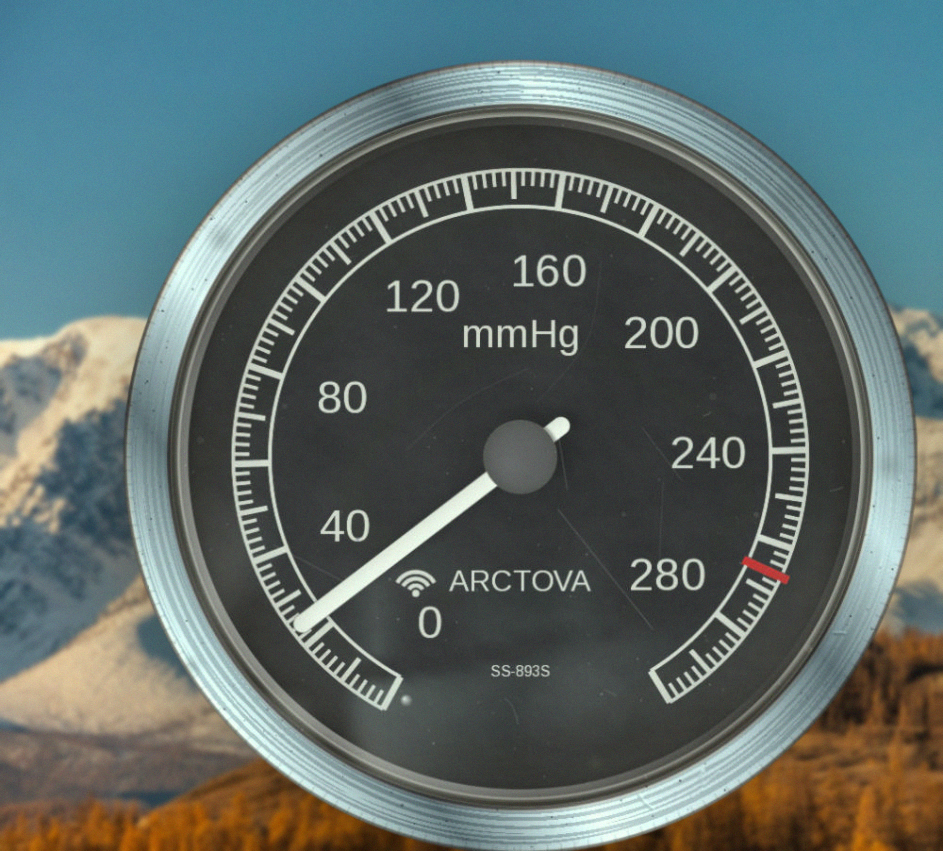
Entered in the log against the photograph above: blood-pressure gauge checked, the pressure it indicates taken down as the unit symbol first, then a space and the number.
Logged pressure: mmHg 24
